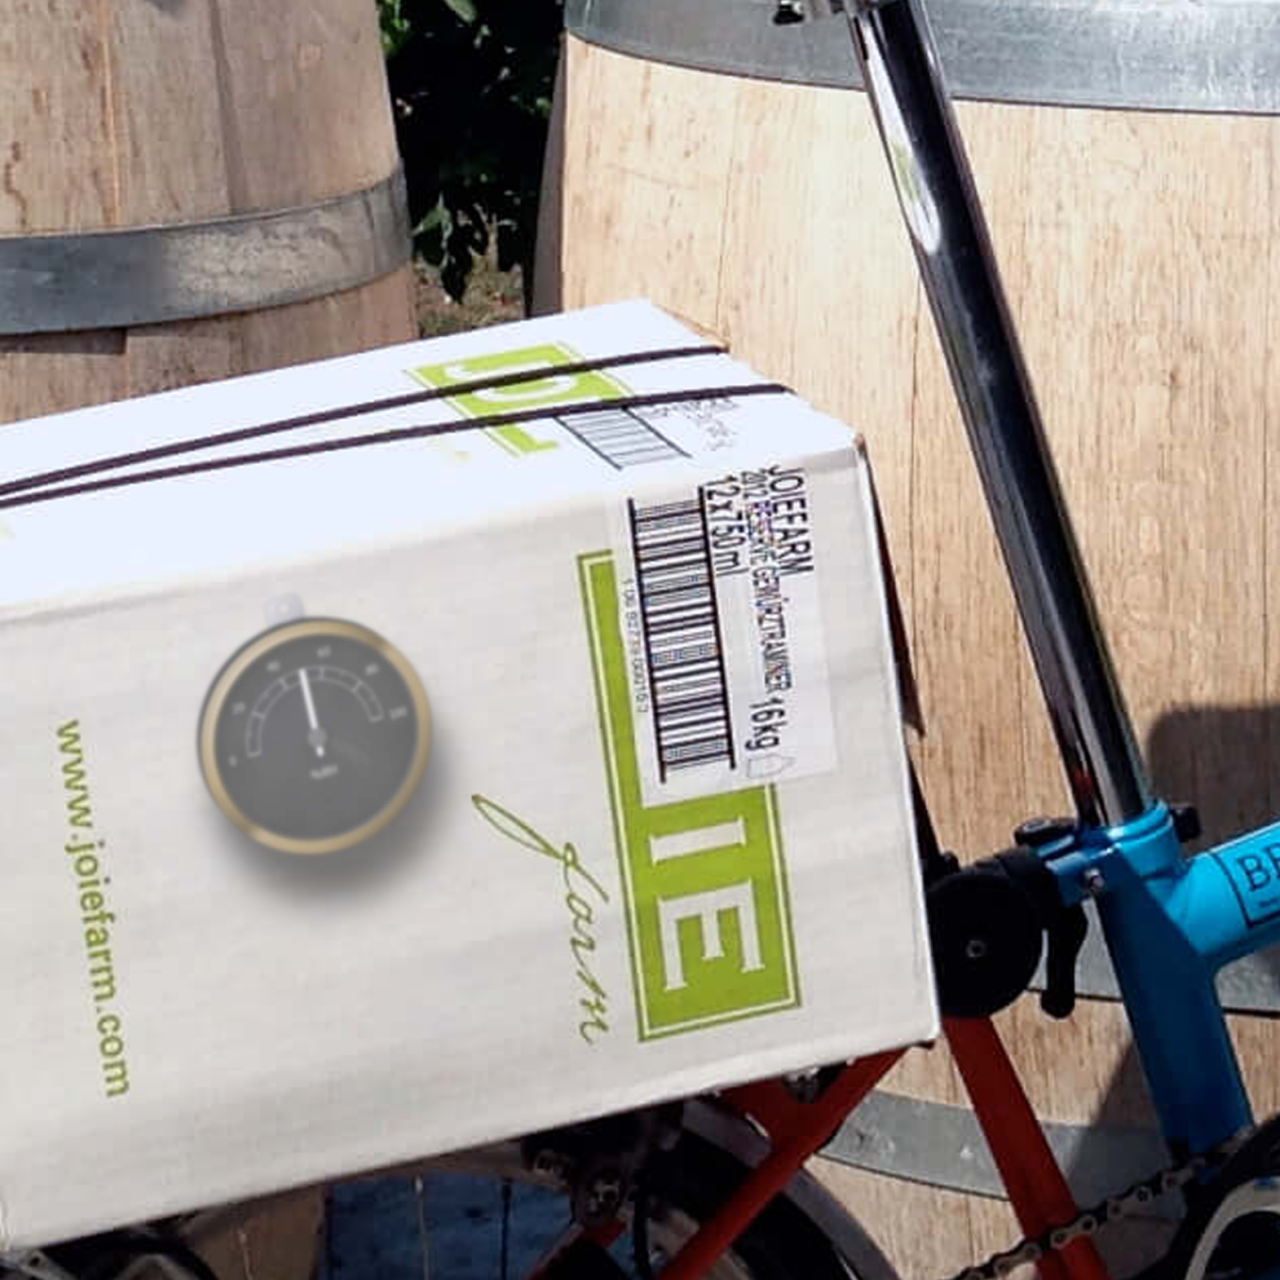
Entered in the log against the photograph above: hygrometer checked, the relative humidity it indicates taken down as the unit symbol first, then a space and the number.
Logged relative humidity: % 50
